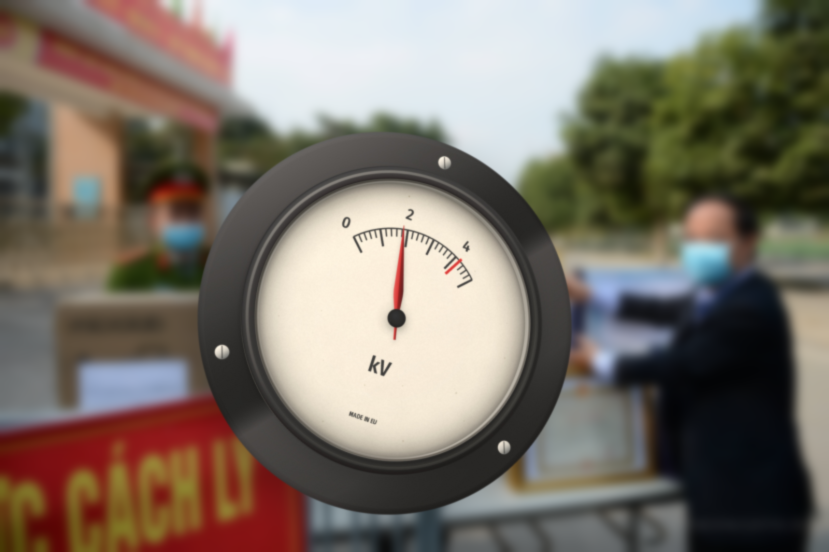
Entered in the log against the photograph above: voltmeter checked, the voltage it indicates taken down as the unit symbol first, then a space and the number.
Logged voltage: kV 1.8
